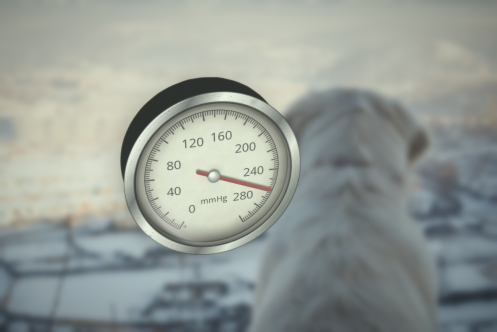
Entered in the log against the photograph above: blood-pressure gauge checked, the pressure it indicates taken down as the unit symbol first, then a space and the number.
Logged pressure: mmHg 260
